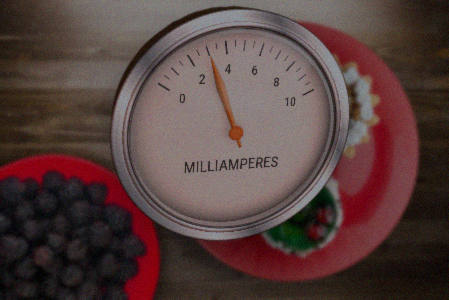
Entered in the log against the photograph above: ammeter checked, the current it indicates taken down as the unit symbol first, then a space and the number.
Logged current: mA 3
